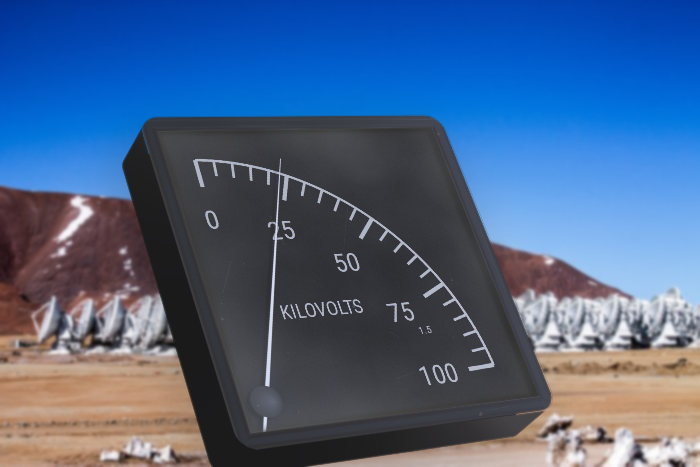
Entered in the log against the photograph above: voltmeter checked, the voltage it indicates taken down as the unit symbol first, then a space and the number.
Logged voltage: kV 22.5
